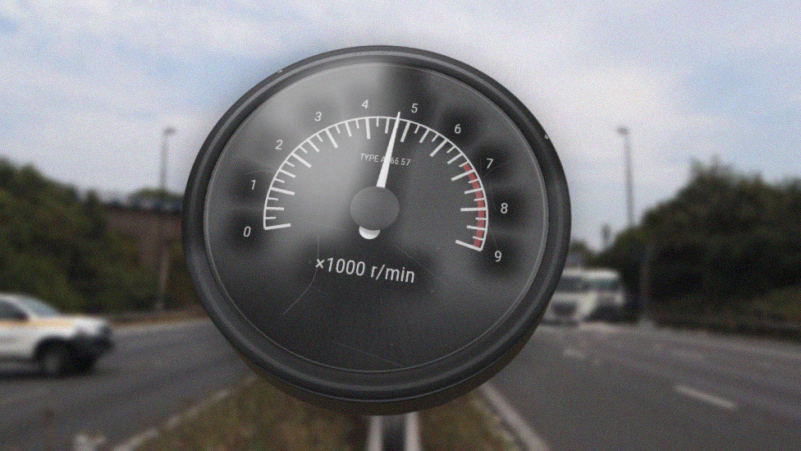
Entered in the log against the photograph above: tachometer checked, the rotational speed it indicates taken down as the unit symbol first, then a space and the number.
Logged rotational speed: rpm 4750
